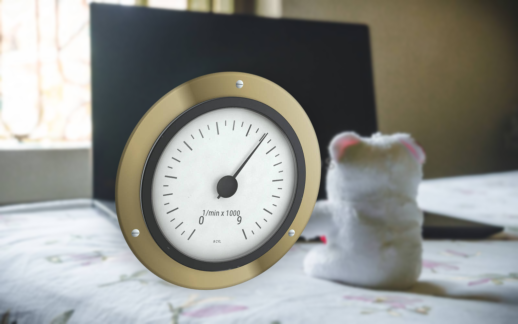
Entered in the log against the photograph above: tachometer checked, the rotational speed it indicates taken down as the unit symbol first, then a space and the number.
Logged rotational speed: rpm 5500
